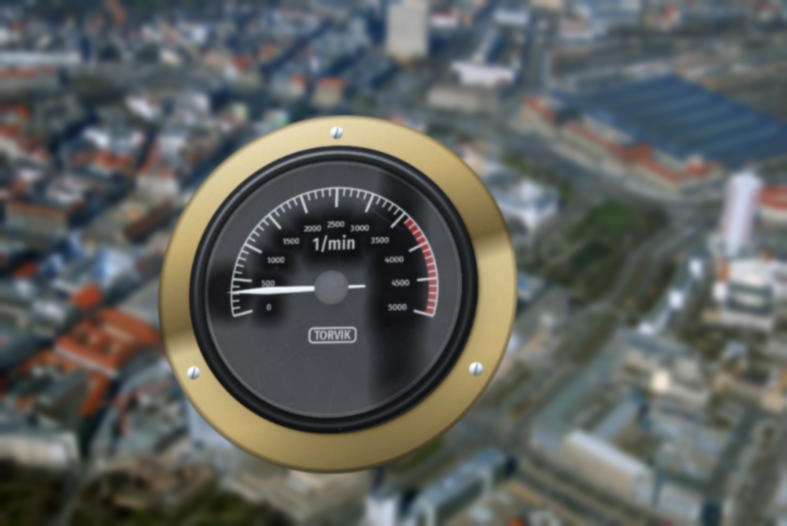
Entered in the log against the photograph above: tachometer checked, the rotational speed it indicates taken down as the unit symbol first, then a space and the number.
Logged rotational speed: rpm 300
